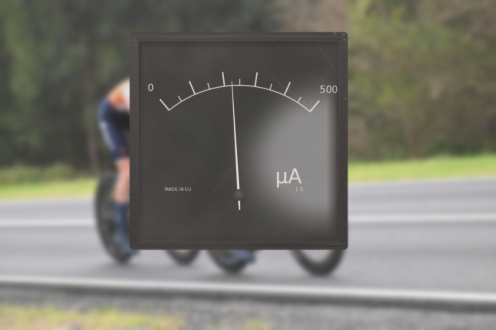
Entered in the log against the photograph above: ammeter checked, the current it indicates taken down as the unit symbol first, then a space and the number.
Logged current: µA 225
